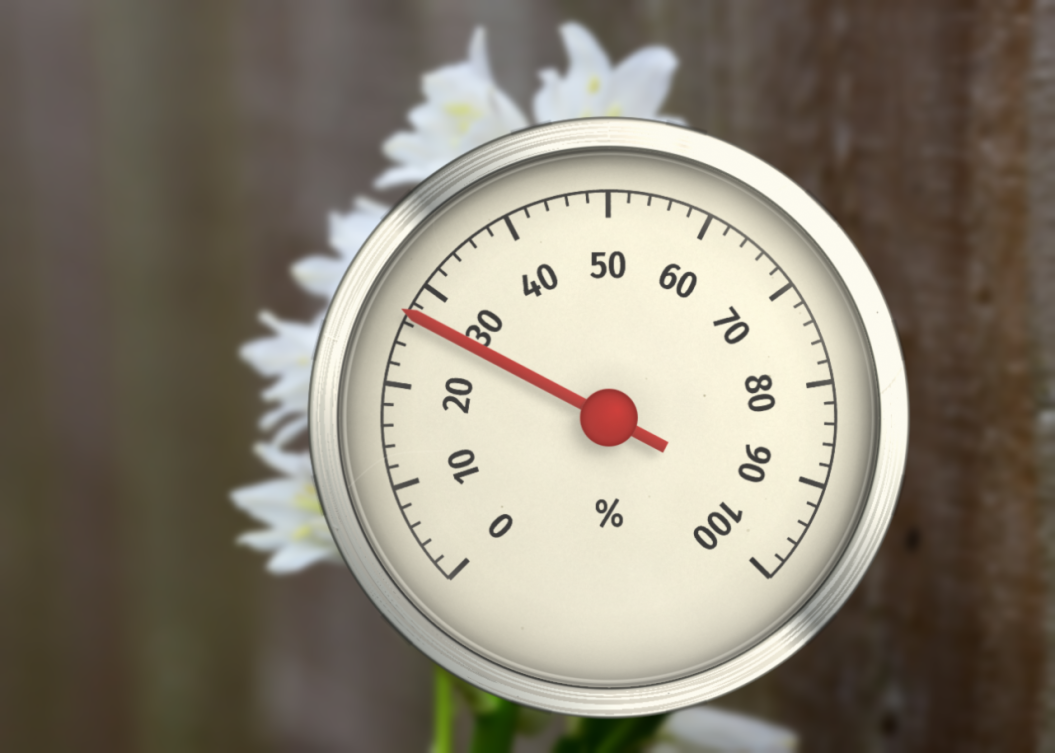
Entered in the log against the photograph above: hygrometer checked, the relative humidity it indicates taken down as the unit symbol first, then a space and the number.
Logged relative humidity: % 27
